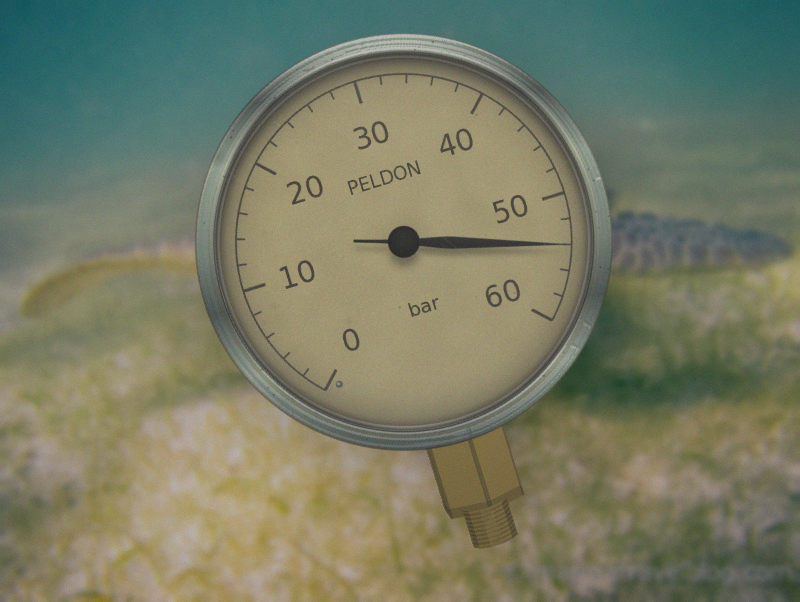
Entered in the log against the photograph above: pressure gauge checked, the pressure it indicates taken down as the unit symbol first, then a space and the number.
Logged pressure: bar 54
